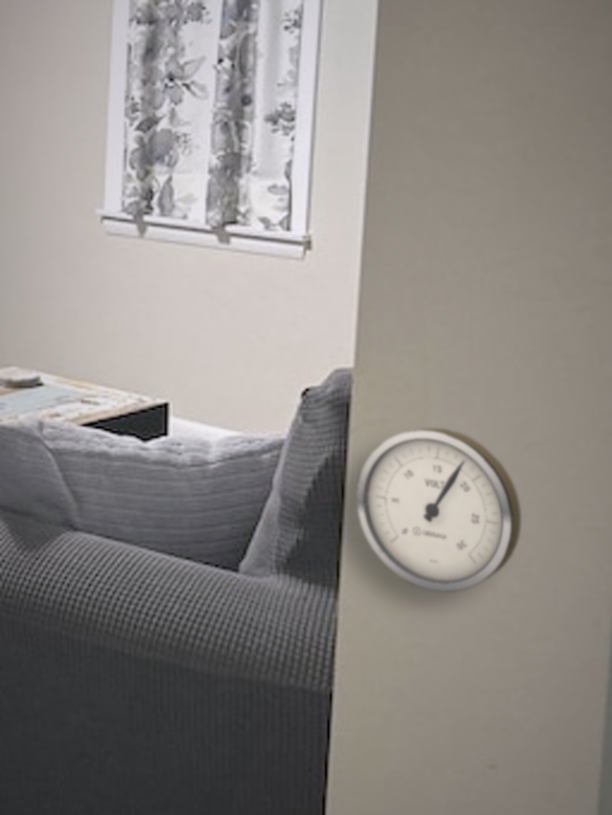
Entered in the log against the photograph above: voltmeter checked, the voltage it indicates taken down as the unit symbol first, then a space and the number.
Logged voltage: V 18
